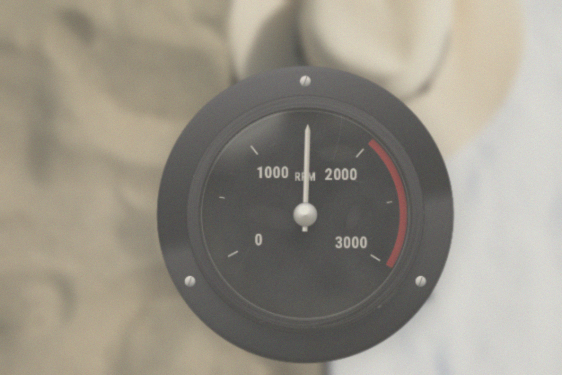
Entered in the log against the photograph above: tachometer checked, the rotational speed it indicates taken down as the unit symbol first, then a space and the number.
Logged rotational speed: rpm 1500
